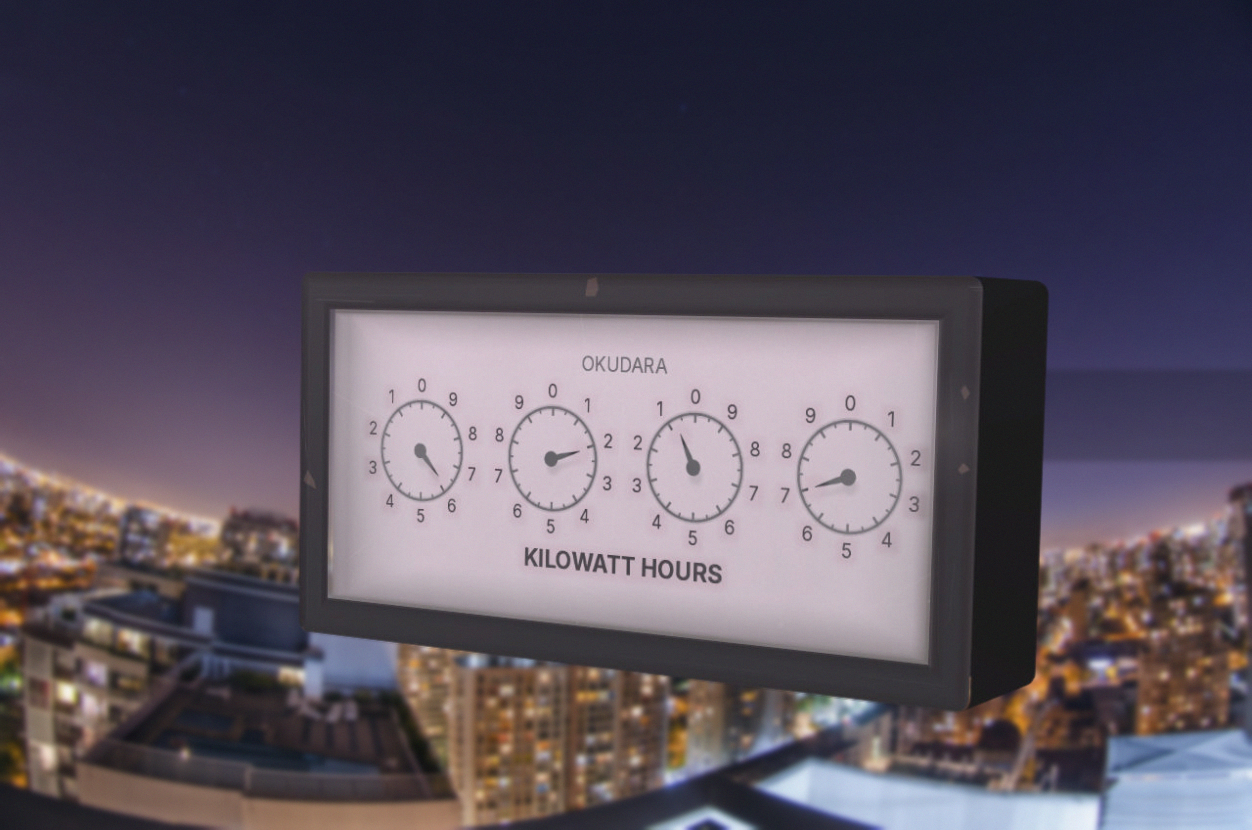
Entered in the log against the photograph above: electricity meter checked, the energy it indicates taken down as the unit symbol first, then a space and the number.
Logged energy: kWh 6207
